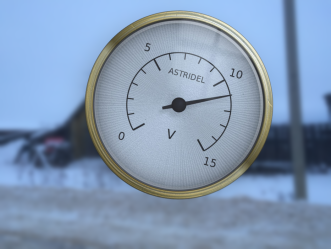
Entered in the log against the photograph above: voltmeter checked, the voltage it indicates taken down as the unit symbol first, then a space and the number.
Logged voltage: V 11
